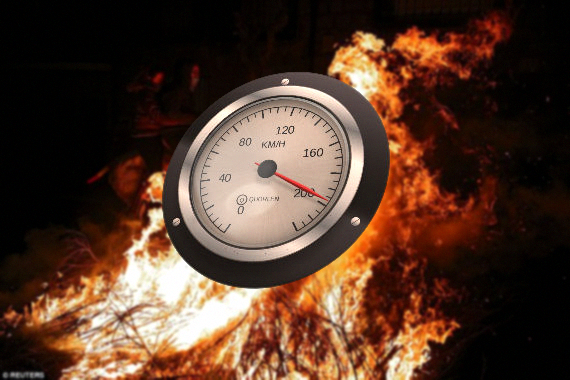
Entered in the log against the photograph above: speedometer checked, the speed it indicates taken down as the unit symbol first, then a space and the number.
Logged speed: km/h 197.5
